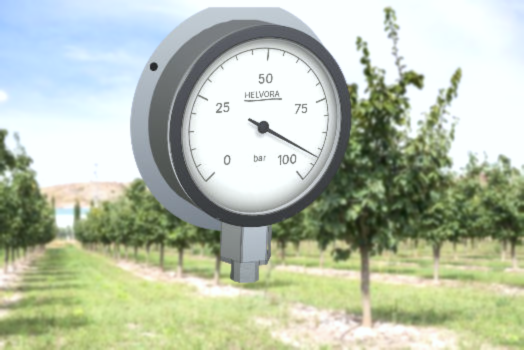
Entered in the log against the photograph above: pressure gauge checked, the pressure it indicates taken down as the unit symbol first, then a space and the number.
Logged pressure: bar 92.5
